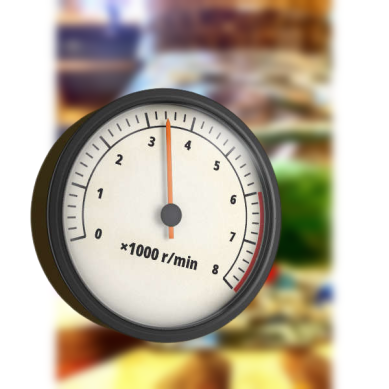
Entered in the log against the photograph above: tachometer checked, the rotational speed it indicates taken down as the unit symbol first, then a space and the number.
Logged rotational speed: rpm 3400
